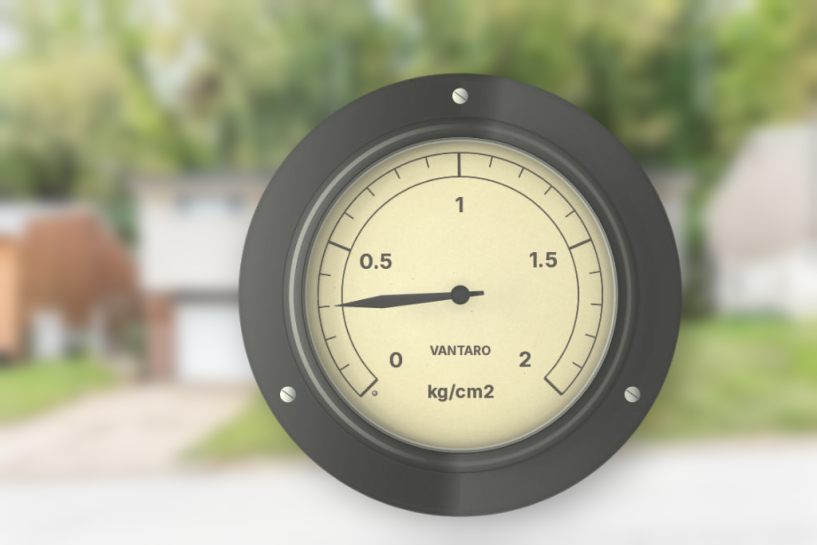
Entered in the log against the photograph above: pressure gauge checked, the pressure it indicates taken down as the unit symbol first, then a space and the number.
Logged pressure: kg/cm² 0.3
